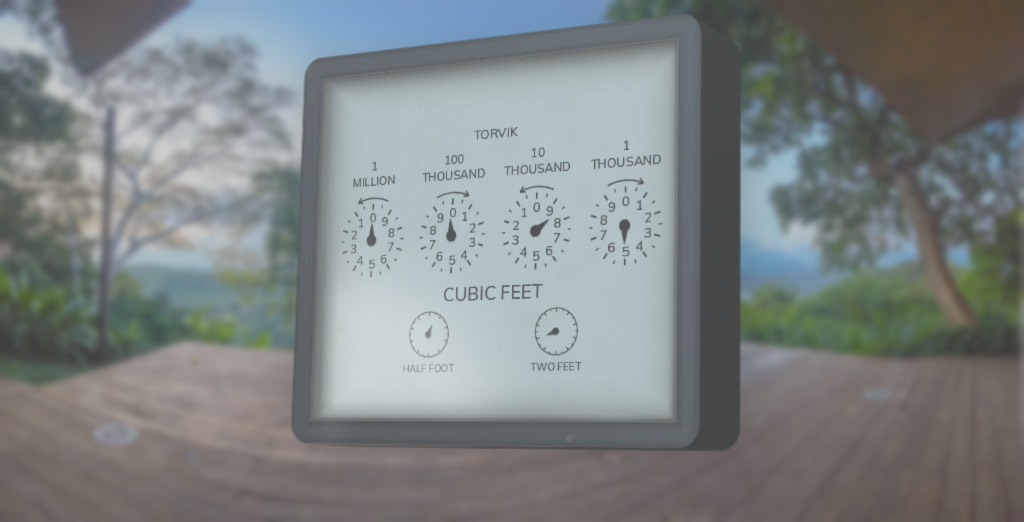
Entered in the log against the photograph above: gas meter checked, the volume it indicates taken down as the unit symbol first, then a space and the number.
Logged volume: ft³ 998500
